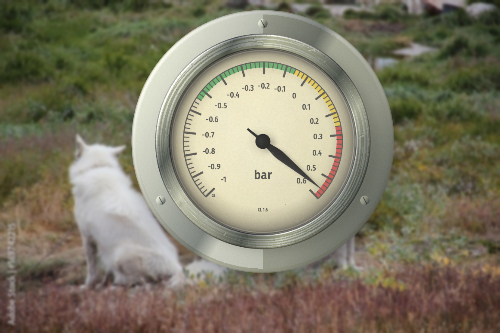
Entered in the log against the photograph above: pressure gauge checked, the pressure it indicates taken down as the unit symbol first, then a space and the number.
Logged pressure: bar 0.56
